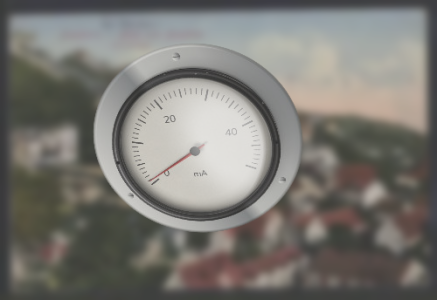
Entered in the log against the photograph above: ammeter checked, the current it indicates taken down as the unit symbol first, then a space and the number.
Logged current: mA 1
